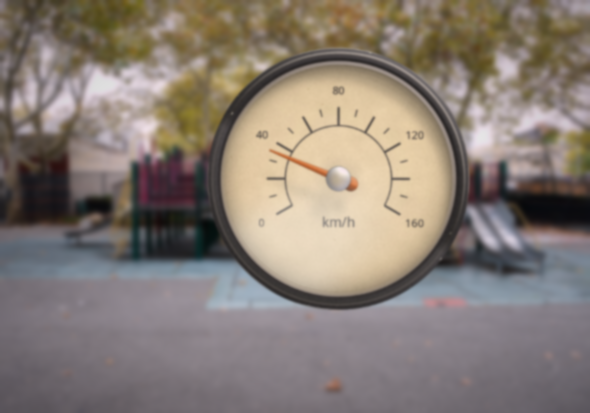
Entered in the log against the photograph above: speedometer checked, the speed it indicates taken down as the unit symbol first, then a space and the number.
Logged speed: km/h 35
